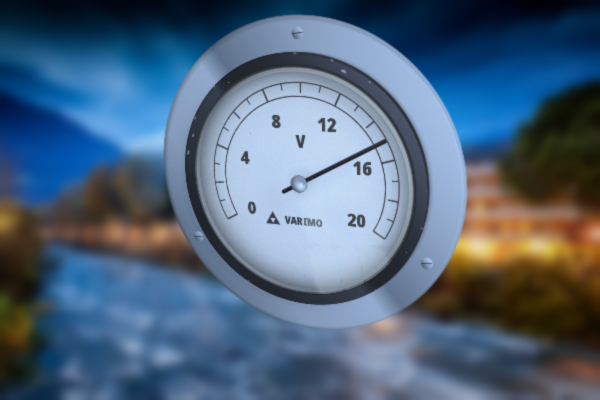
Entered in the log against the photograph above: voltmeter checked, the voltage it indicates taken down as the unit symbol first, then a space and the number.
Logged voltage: V 15
